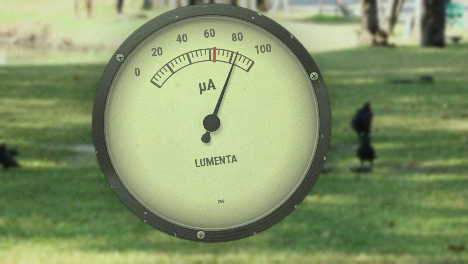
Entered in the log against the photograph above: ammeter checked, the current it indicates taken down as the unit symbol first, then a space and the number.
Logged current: µA 84
